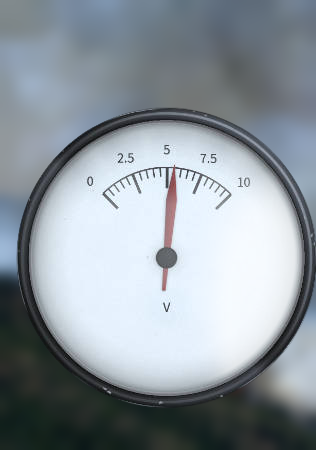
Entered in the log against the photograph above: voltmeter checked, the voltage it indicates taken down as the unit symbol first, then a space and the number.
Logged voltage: V 5.5
